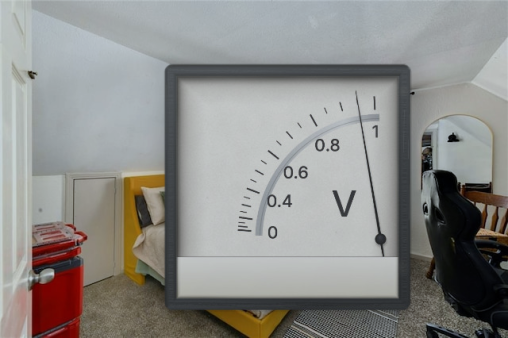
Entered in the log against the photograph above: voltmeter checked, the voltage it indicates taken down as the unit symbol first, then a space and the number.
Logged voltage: V 0.95
